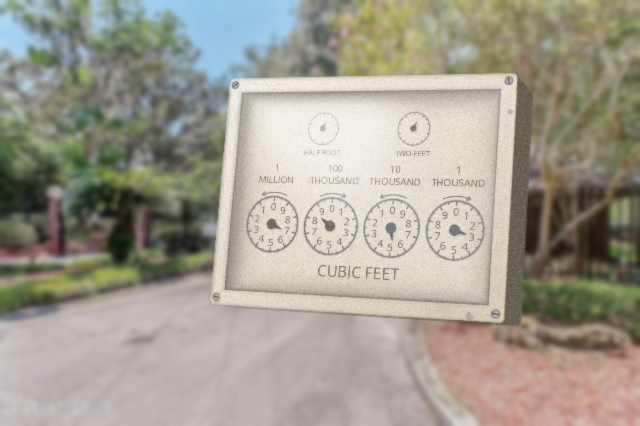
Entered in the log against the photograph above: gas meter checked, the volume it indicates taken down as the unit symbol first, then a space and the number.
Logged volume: ft³ 685300
